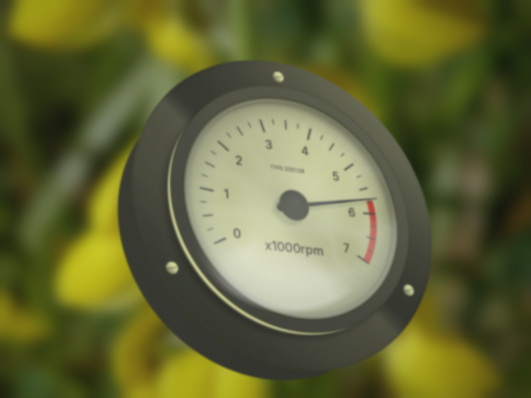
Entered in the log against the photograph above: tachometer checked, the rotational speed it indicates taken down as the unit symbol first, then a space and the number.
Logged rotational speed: rpm 5750
